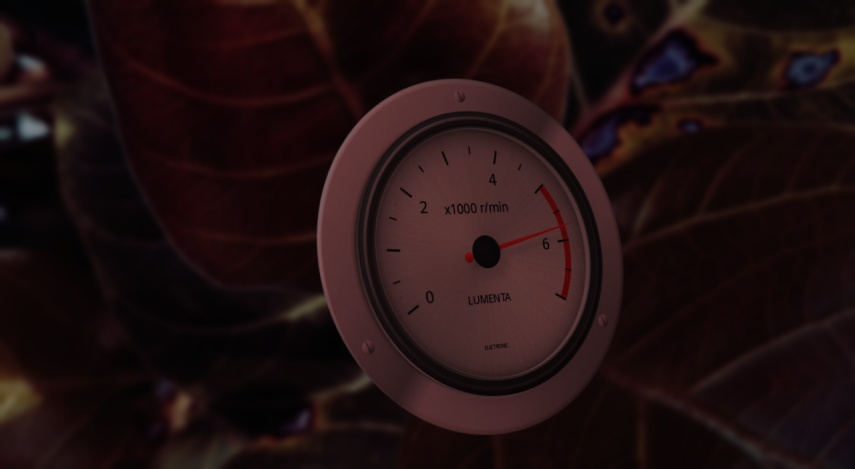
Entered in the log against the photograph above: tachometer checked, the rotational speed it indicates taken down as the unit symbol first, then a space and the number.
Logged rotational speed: rpm 5750
